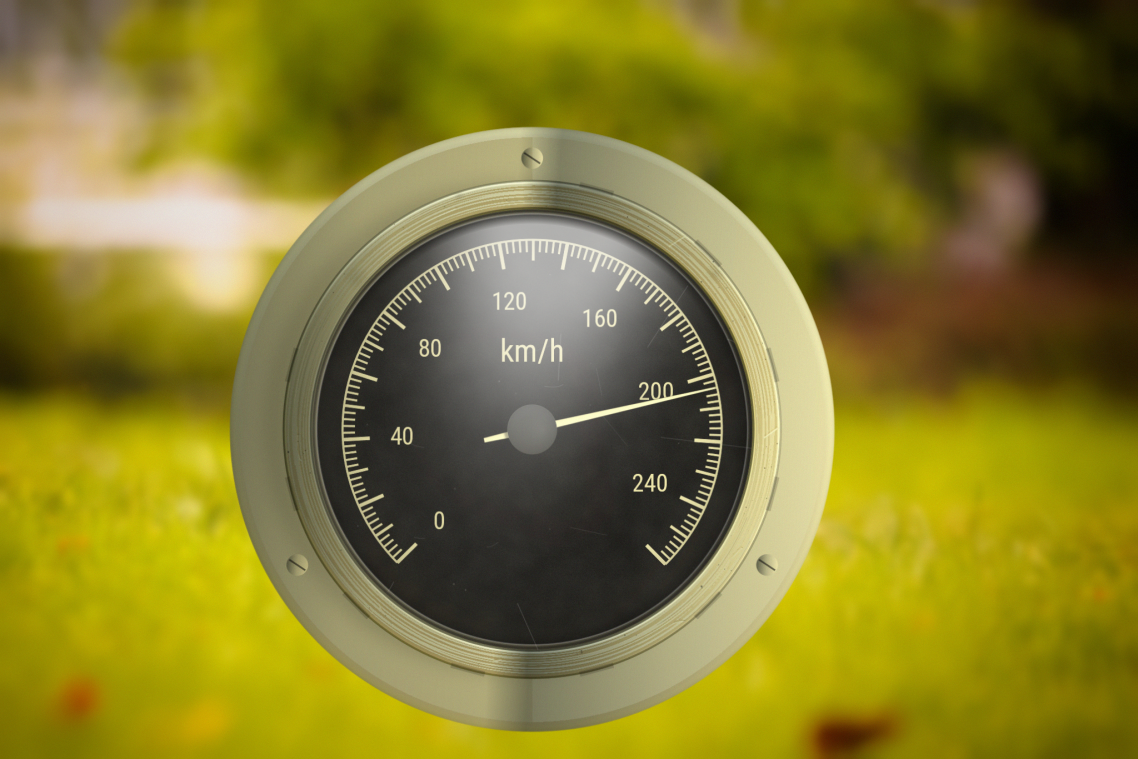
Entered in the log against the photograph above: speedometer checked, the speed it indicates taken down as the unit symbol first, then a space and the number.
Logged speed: km/h 204
